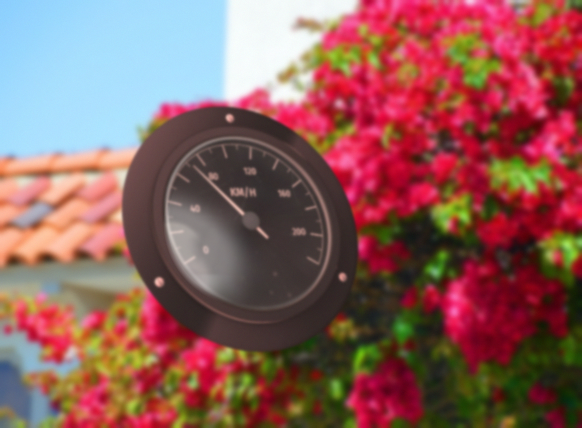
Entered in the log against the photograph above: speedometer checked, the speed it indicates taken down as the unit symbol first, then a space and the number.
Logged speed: km/h 70
